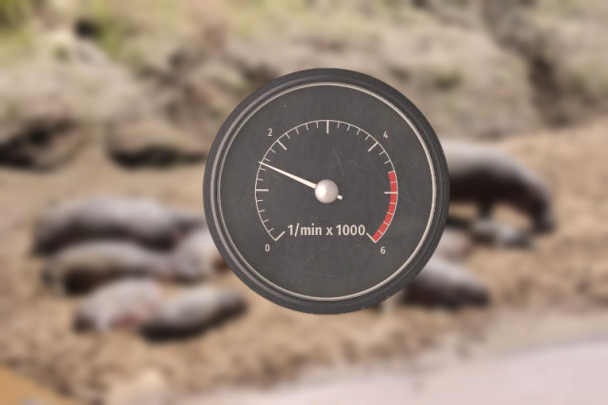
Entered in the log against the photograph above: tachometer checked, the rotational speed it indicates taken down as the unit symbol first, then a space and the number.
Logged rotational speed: rpm 1500
